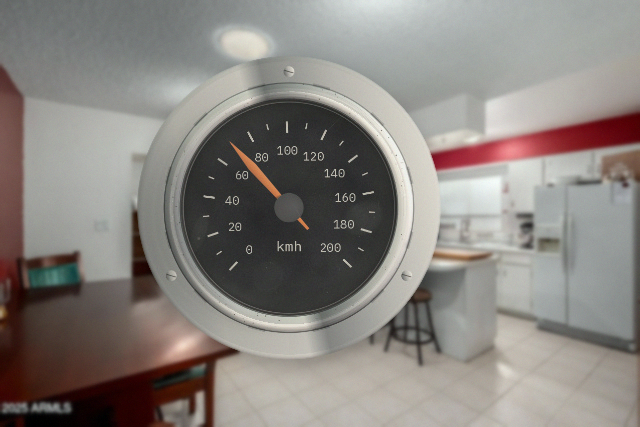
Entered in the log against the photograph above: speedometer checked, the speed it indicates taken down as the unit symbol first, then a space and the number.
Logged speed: km/h 70
